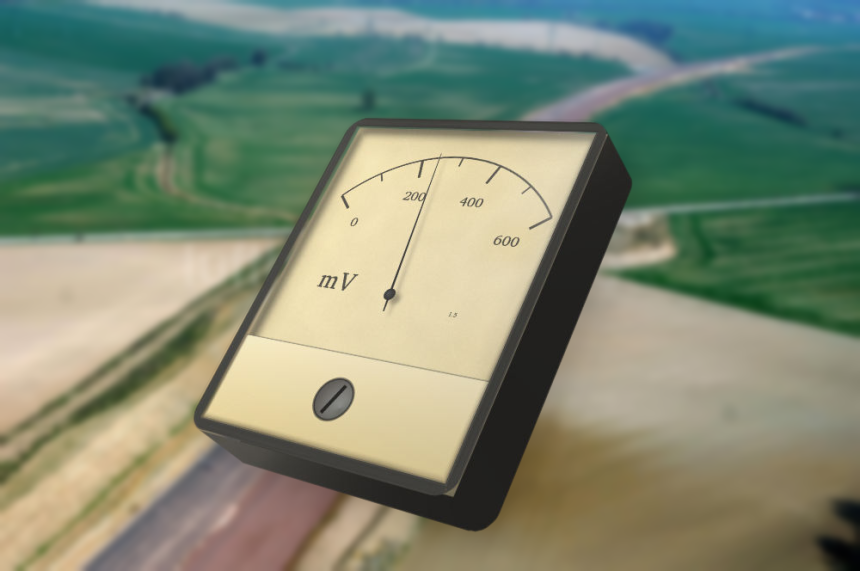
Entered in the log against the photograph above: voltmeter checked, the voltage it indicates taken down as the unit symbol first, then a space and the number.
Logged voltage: mV 250
